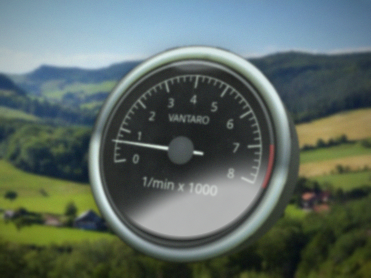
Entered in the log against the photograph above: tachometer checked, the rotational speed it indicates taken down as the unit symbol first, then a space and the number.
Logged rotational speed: rpm 600
